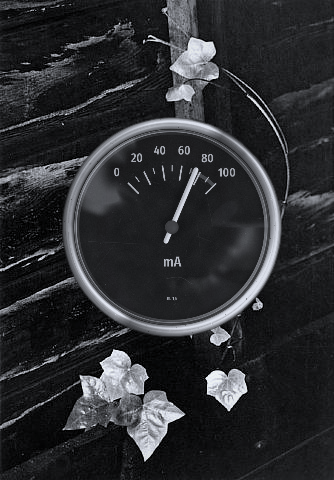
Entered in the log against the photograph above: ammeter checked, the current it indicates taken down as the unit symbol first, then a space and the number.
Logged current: mA 75
